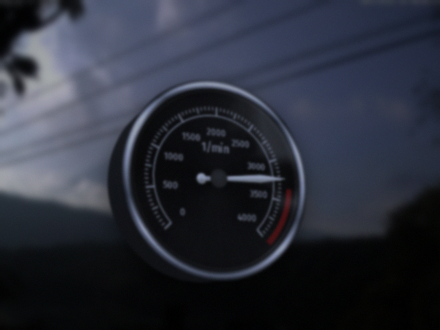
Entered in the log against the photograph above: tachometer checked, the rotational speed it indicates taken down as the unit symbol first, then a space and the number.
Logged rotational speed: rpm 3250
